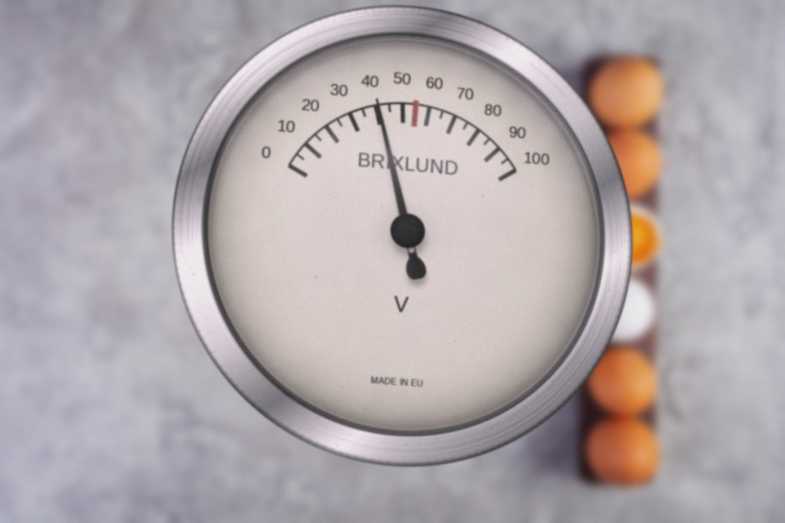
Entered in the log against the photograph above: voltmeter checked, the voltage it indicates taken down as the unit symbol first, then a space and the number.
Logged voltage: V 40
